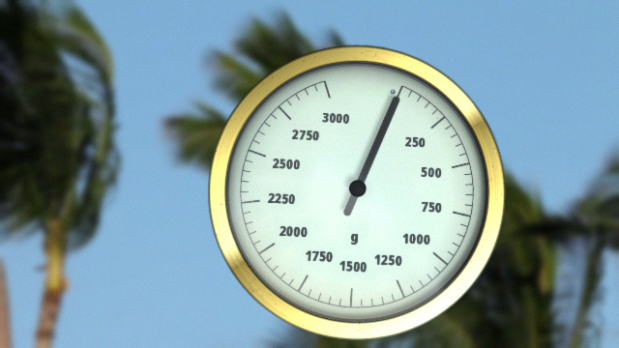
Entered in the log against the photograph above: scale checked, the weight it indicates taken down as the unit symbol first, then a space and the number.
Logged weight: g 0
